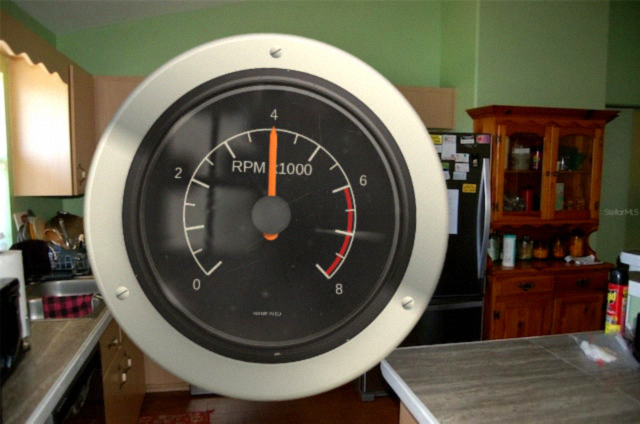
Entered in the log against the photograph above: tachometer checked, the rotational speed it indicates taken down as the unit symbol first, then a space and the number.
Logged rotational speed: rpm 4000
